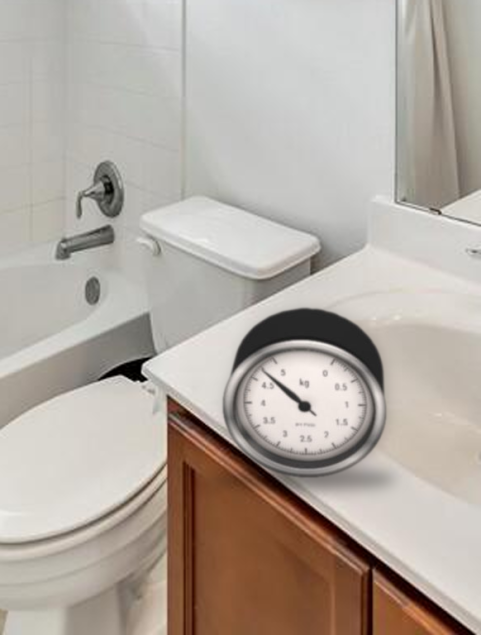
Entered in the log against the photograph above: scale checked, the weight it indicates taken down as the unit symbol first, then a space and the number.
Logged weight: kg 4.75
